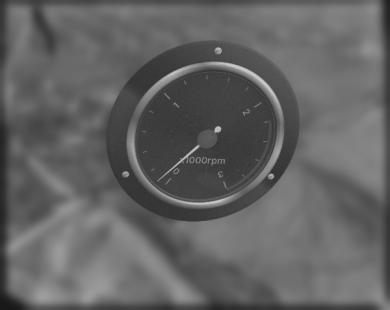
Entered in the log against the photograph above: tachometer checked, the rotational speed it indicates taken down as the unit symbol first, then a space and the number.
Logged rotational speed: rpm 100
